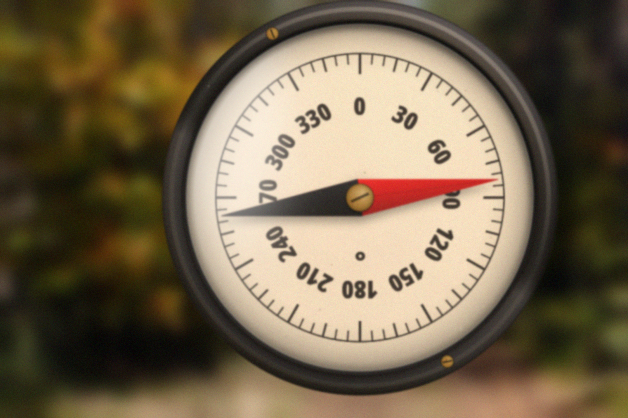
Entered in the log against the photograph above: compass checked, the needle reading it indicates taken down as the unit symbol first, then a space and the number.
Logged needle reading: ° 82.5
